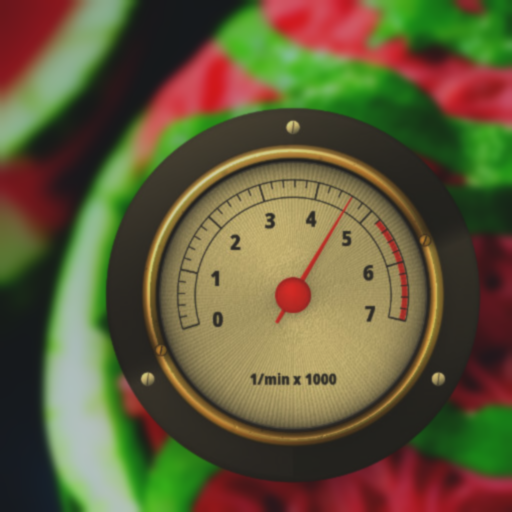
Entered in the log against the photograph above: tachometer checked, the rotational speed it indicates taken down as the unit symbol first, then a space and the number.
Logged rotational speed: rpm 4600
